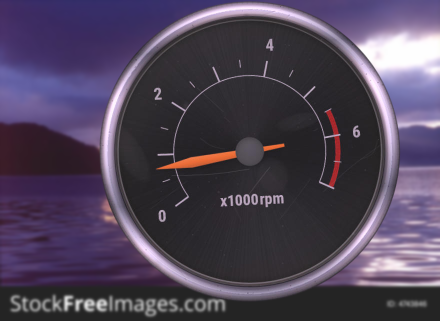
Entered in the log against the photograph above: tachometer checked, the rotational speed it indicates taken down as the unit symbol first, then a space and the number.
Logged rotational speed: rpm 750
